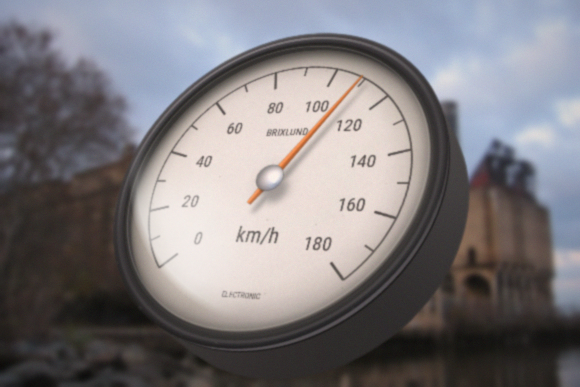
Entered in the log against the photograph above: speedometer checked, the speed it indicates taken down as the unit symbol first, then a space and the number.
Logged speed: km/h 110
